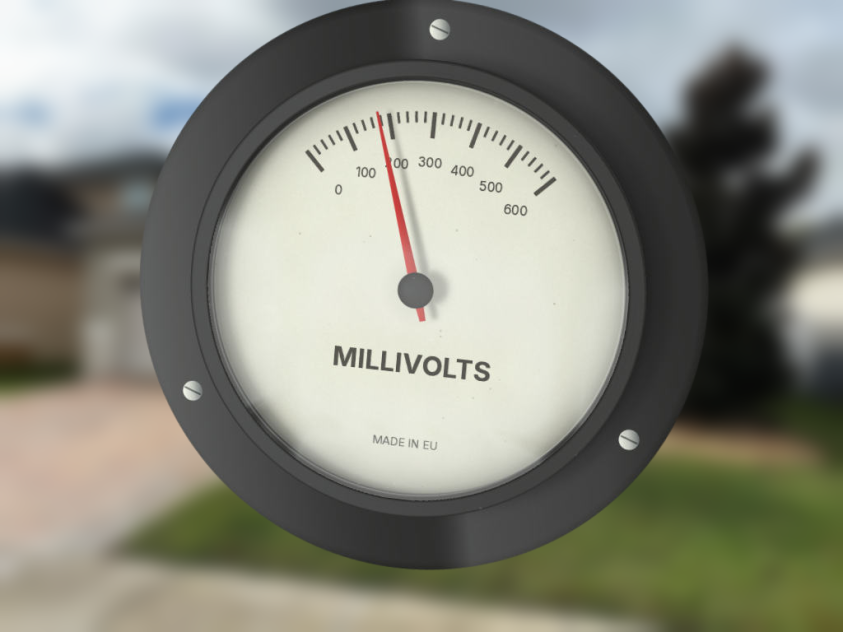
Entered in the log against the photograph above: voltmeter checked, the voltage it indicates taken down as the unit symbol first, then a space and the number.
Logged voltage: mV 180
